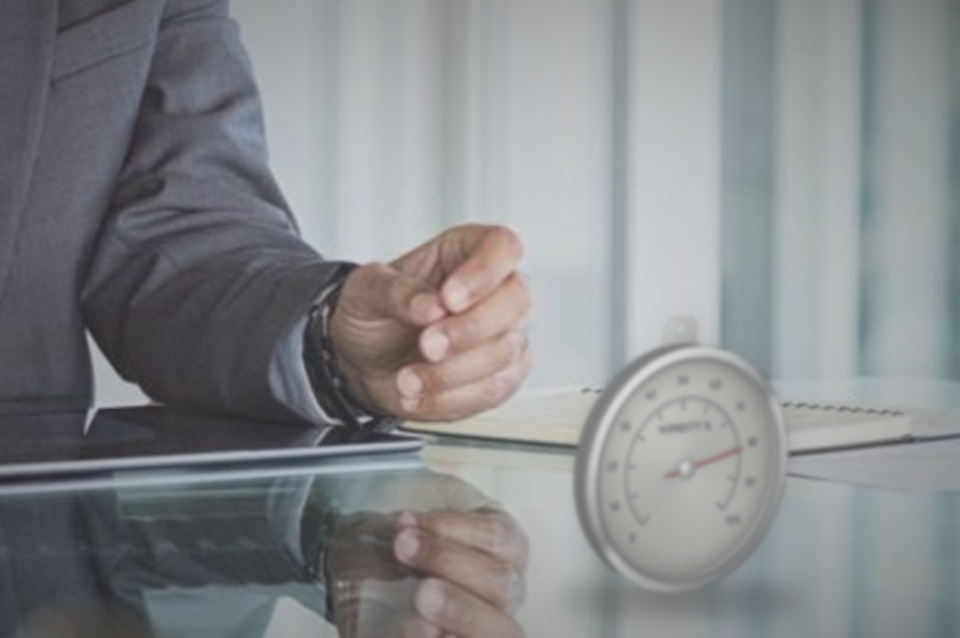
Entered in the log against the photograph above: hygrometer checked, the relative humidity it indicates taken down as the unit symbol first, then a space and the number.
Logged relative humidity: % 80
